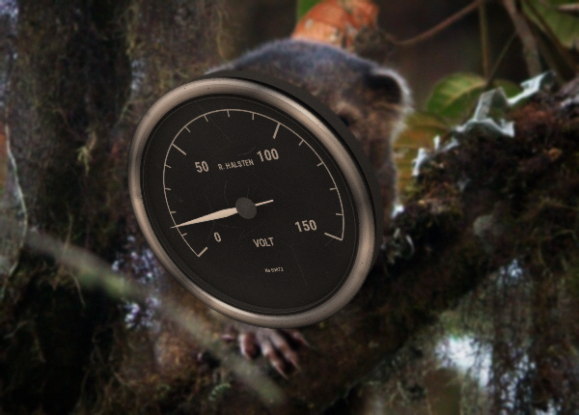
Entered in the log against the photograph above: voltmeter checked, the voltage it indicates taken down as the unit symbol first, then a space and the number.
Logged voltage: V 15
